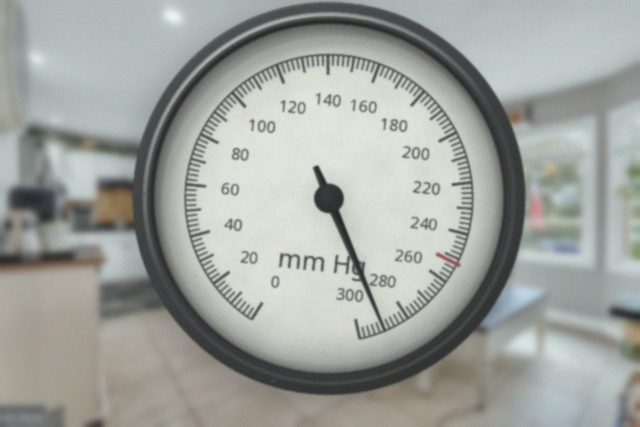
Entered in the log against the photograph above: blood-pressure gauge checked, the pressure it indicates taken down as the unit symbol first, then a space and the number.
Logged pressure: mmHg 290
